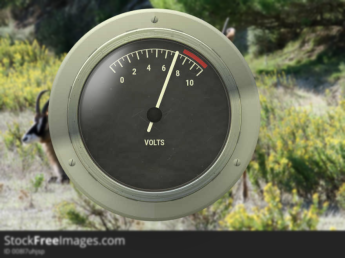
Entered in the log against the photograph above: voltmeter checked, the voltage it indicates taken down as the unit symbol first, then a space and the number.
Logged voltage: V 7
